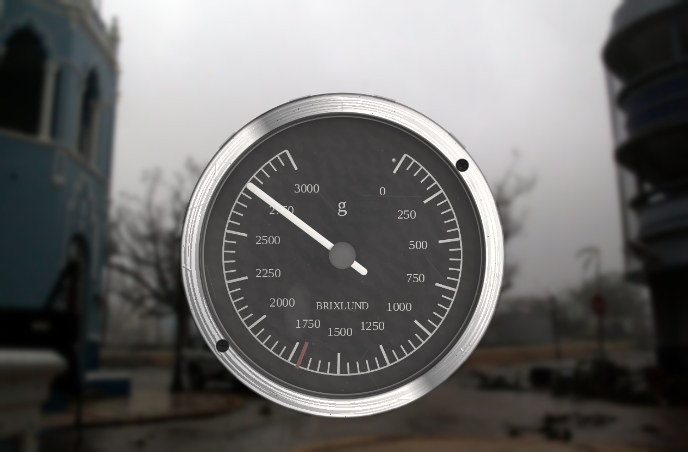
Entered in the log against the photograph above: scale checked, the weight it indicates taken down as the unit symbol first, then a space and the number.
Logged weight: g 2750
